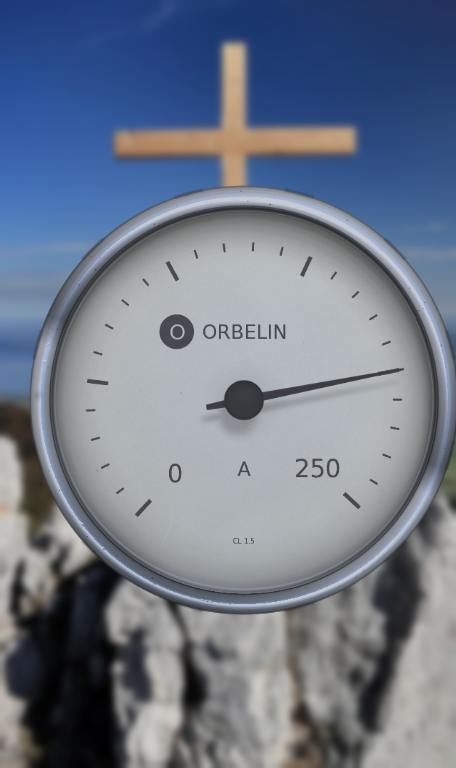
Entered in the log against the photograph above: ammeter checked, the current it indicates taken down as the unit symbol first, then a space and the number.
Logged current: A 200
